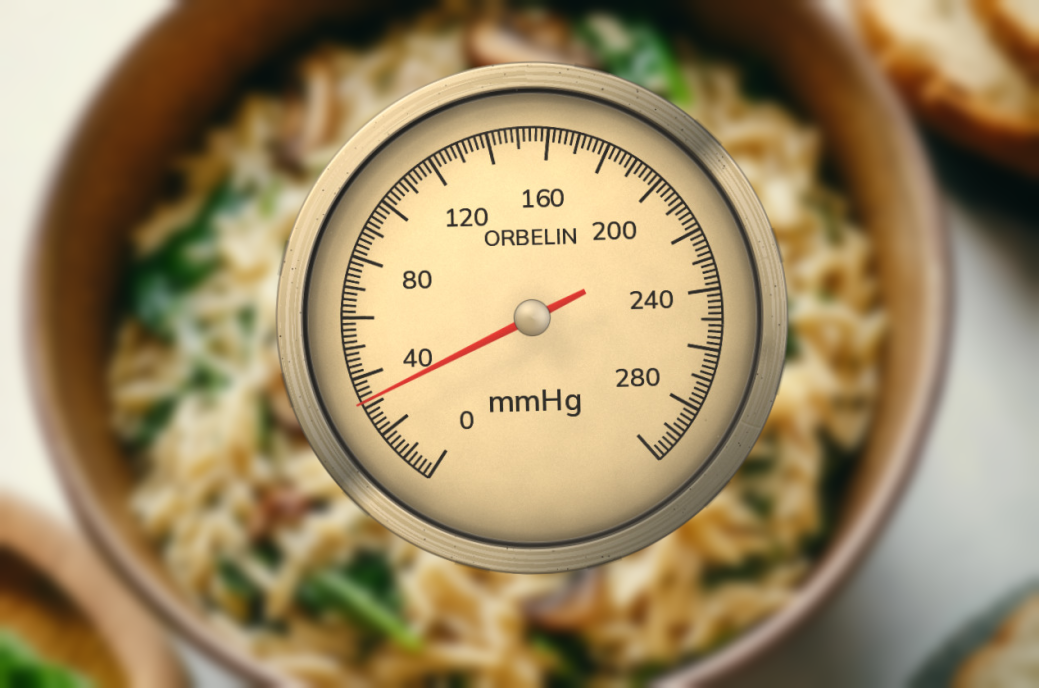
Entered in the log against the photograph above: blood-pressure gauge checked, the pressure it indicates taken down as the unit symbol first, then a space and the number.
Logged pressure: mmHg 32
